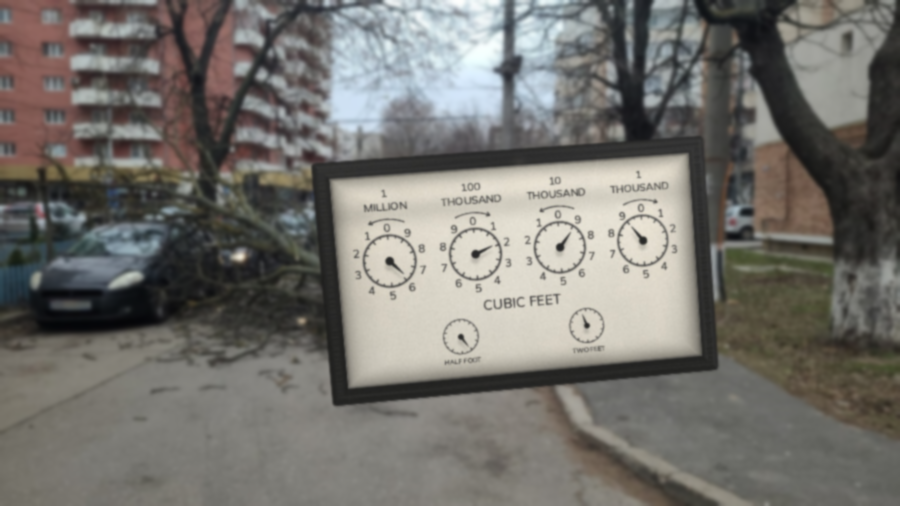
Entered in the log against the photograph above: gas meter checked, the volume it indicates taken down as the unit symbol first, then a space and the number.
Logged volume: ft³ 618900
